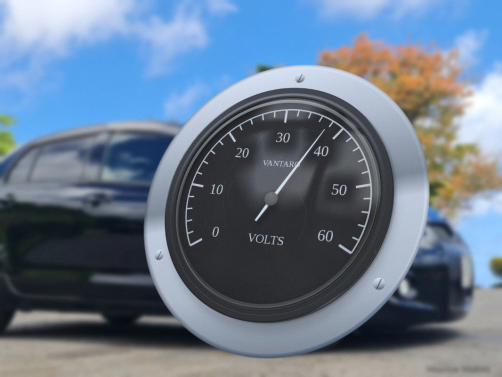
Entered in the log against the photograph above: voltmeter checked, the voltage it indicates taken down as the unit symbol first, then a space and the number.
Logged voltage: V 38
